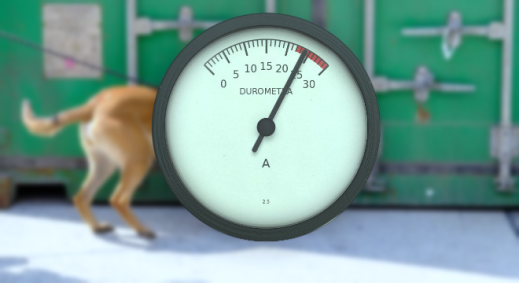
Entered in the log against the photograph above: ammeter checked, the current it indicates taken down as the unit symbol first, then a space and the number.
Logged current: A 24
